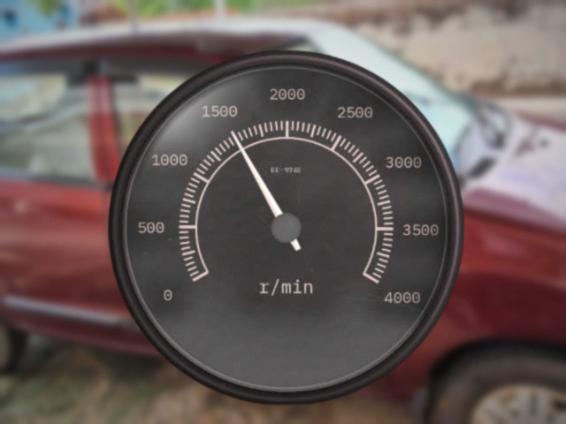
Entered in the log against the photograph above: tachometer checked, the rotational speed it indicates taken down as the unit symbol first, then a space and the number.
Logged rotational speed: rpm 1500
